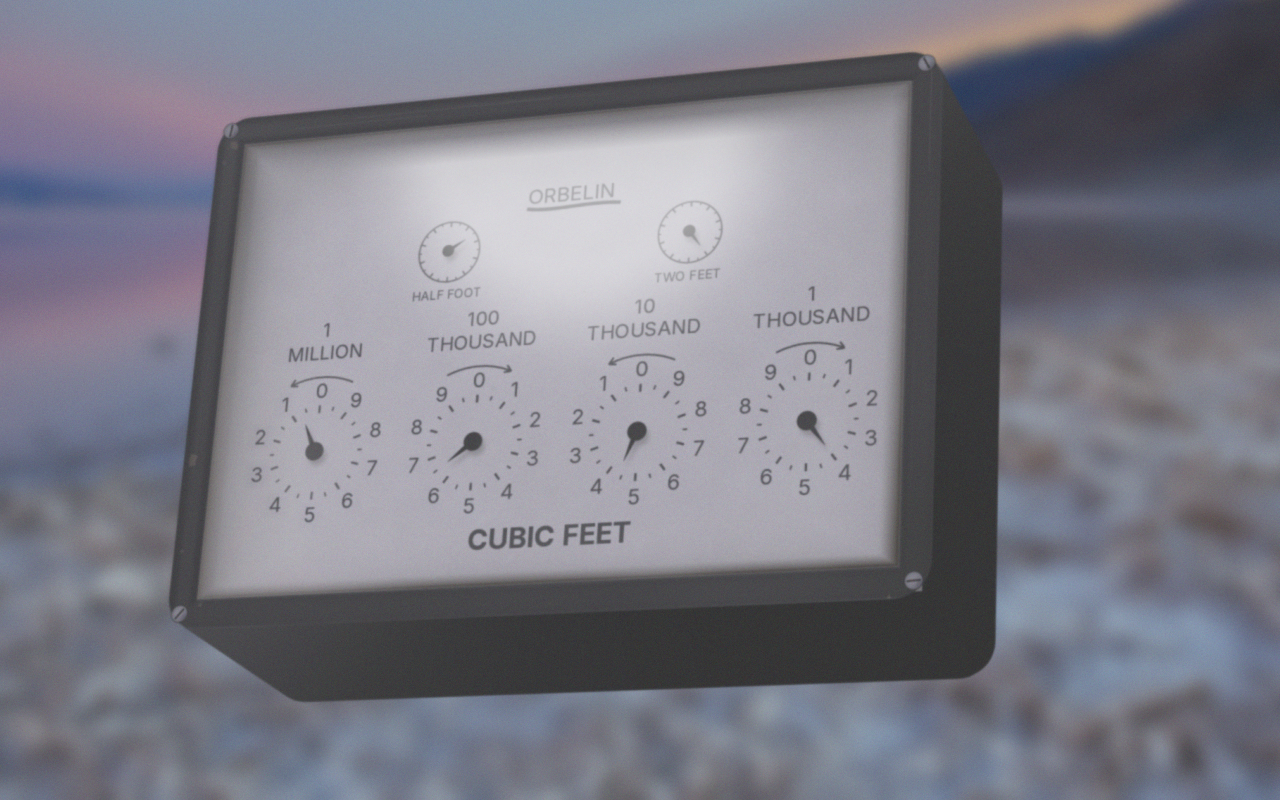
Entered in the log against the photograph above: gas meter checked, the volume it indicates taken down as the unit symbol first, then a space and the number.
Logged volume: ft³ 64400
